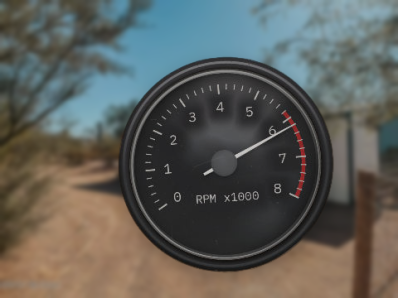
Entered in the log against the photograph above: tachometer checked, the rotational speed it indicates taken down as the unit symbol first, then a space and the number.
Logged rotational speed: rpm 6200
